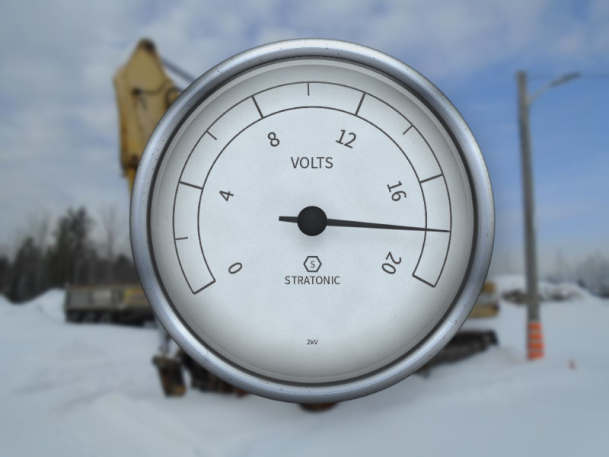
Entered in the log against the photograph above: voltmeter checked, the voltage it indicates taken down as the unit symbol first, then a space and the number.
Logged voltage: V 18
